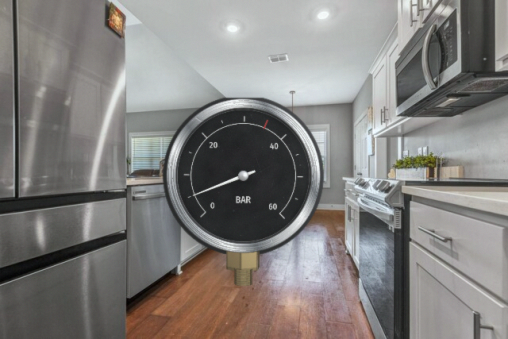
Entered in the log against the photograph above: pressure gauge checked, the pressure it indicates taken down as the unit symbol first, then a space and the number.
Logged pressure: bar 5
